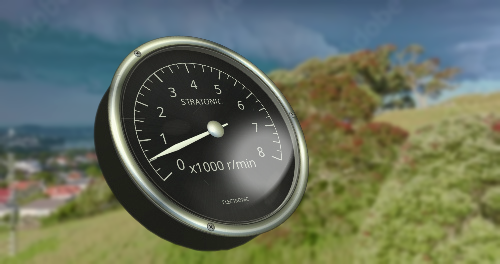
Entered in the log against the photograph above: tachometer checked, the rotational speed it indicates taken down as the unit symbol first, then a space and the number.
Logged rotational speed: rpm 500
